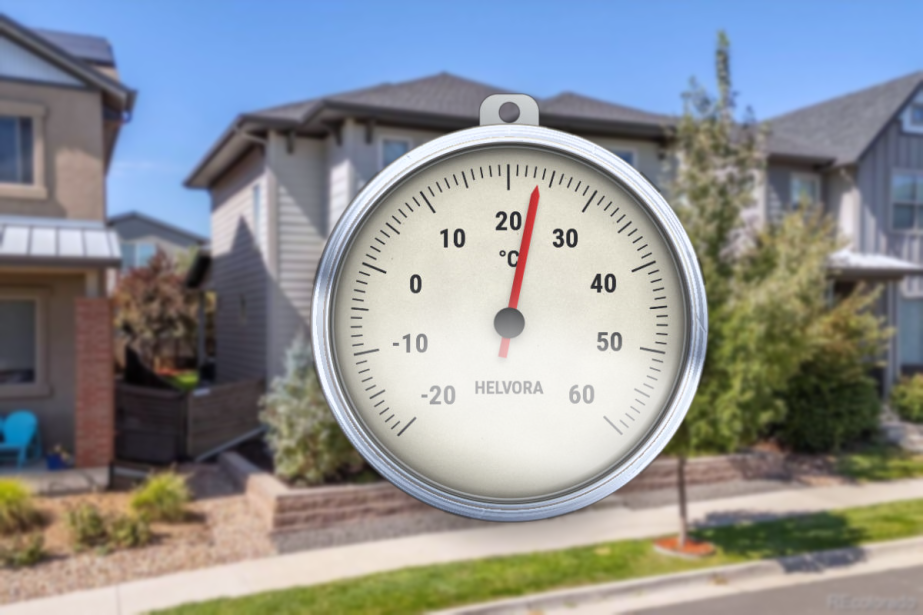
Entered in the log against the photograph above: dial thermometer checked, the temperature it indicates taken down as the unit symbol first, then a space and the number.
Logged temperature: °C 23.5
